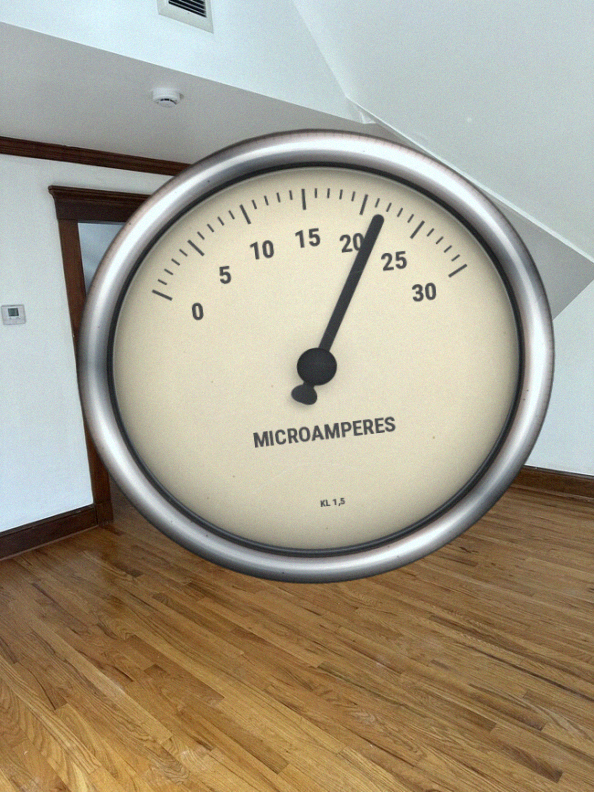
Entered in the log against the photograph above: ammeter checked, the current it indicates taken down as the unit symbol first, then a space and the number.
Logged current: µA 21.5
